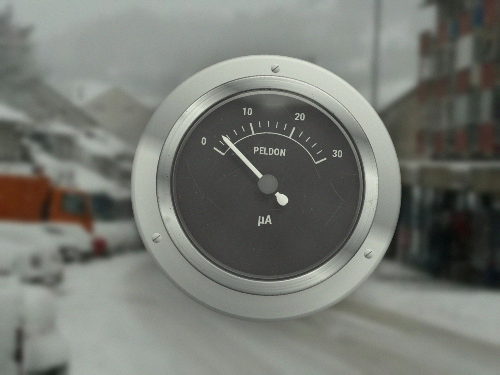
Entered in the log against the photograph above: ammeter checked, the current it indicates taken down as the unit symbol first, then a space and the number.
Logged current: µA 3
